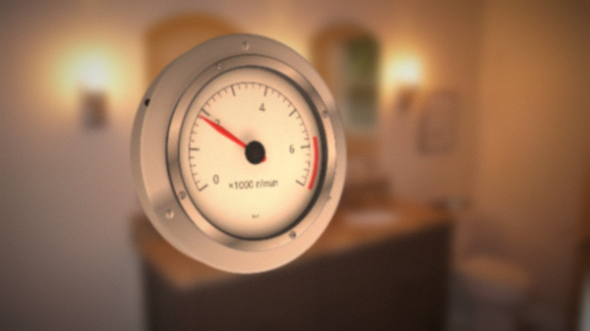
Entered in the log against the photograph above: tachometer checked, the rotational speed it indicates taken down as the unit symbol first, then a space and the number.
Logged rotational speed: rpm 1800
